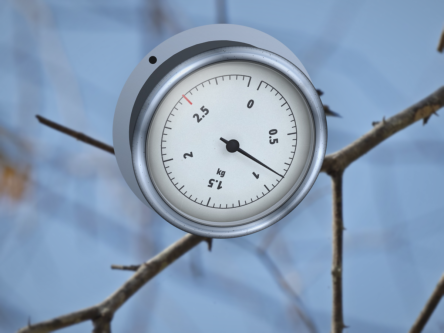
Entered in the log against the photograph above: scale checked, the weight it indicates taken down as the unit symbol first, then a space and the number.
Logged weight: kg 0.85
